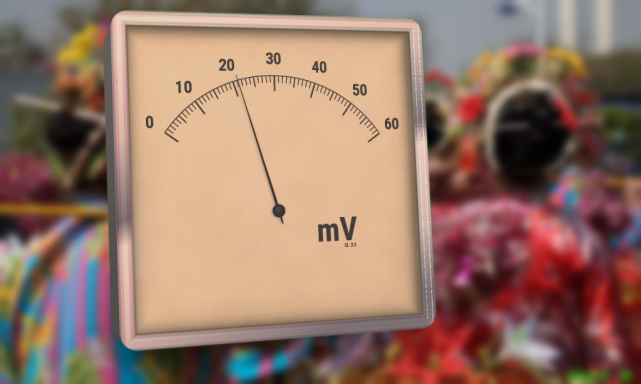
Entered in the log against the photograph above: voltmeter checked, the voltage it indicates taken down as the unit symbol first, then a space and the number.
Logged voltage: mV 21
